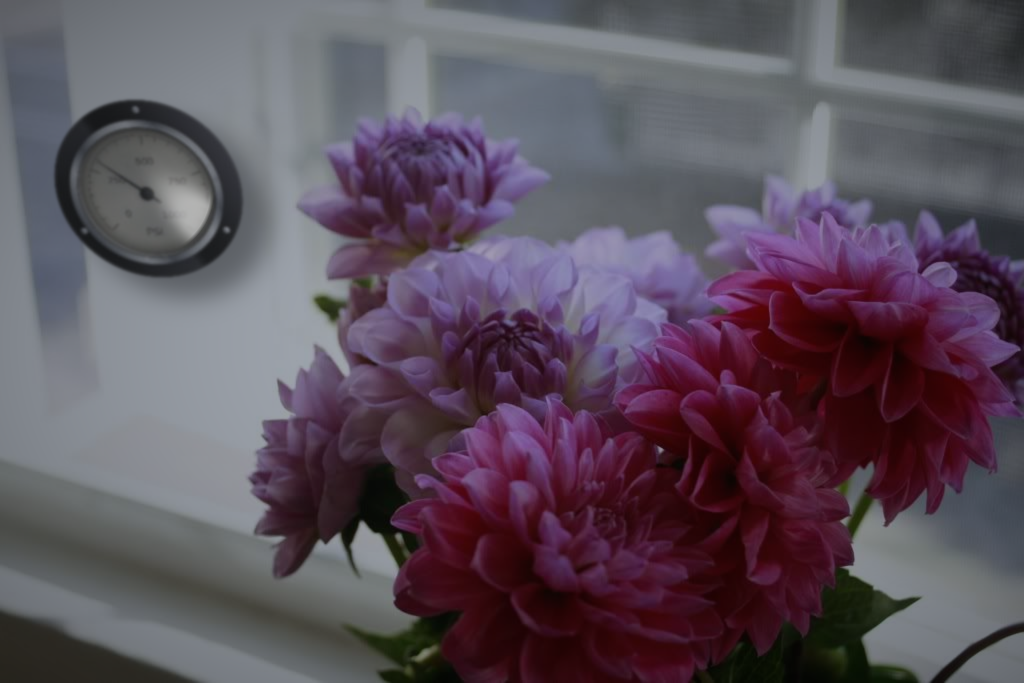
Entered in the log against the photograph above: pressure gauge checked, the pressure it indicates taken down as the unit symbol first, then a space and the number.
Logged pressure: psi 300
